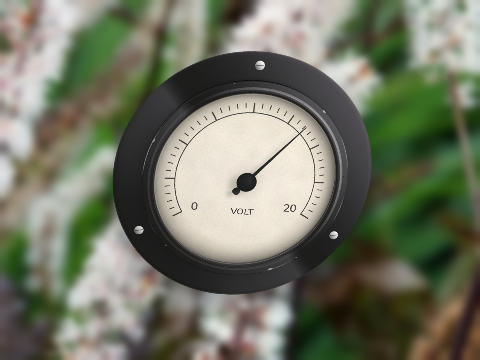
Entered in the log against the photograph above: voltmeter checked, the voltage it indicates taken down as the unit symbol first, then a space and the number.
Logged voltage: V 13.5
